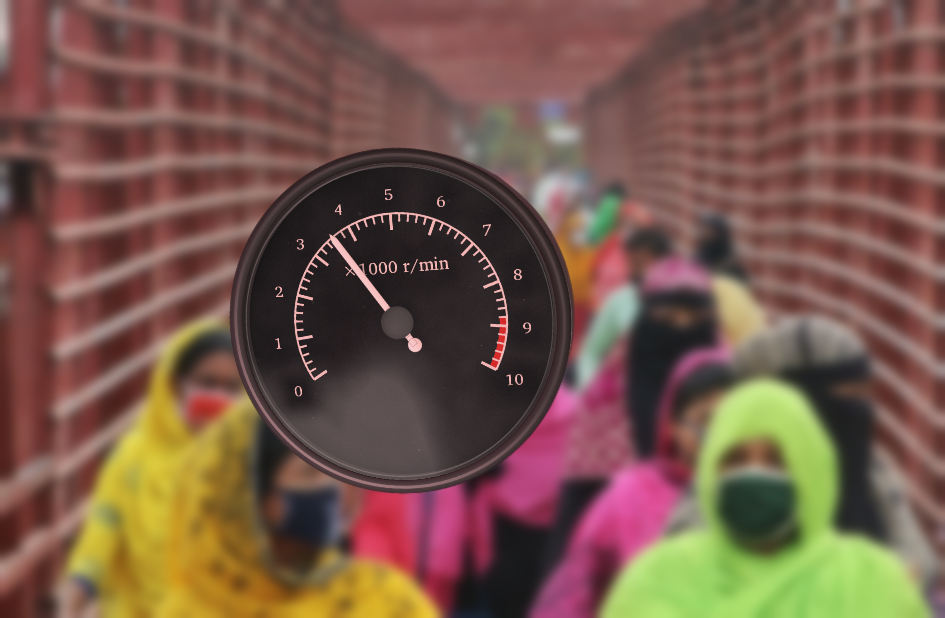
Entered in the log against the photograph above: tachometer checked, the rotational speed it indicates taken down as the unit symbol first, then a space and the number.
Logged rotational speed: rpm 3600
